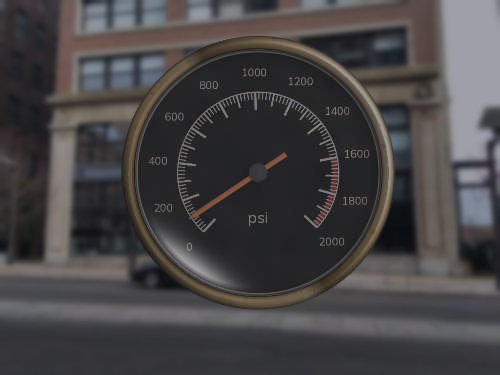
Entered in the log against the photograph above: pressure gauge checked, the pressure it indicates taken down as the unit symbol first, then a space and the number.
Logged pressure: psi 100
